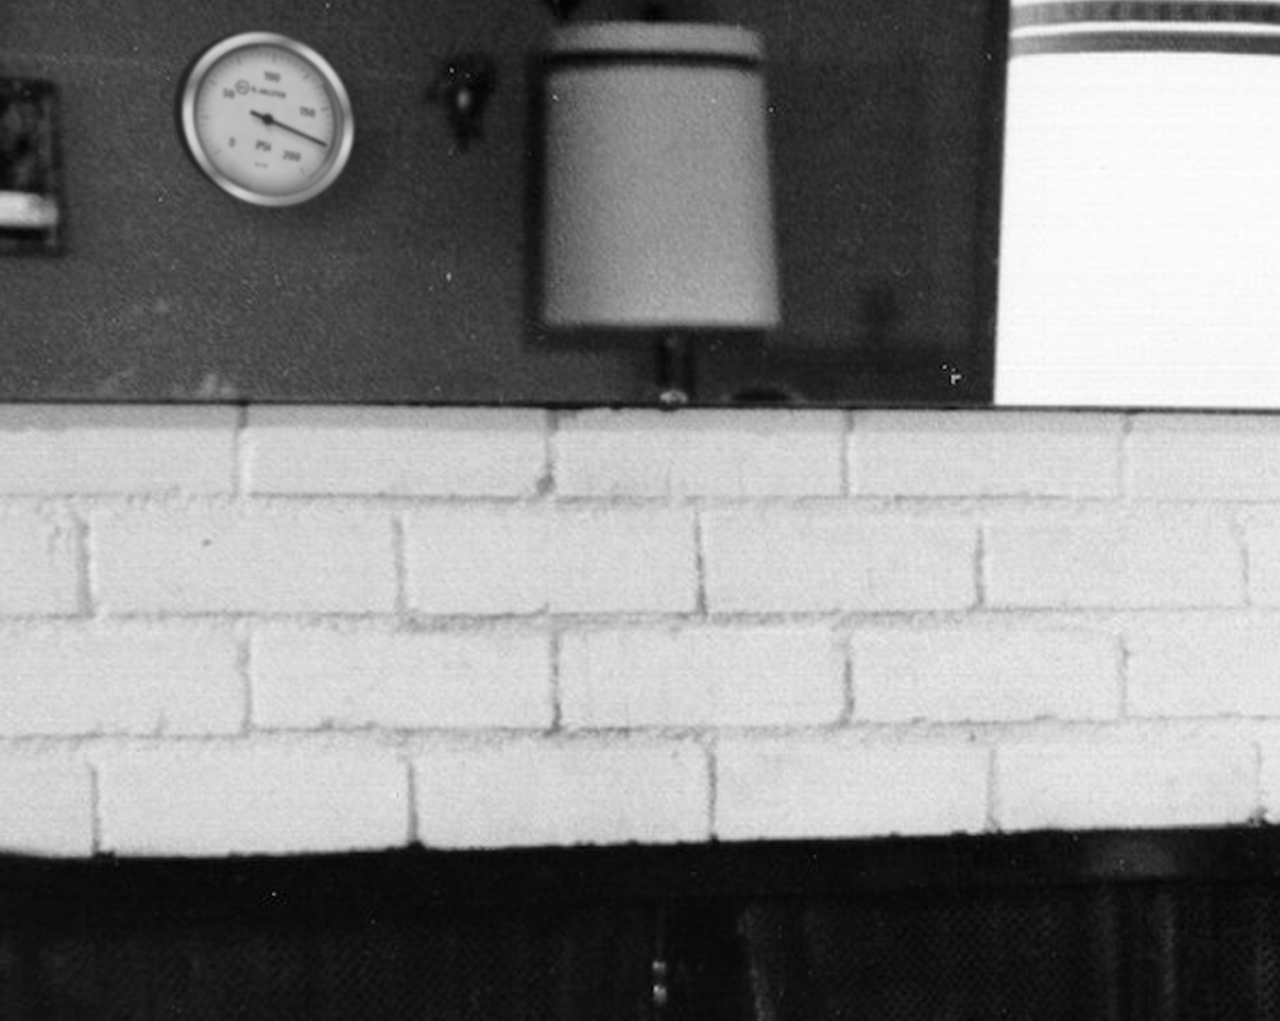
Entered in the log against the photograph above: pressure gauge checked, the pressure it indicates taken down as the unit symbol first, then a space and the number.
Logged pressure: psi 175
